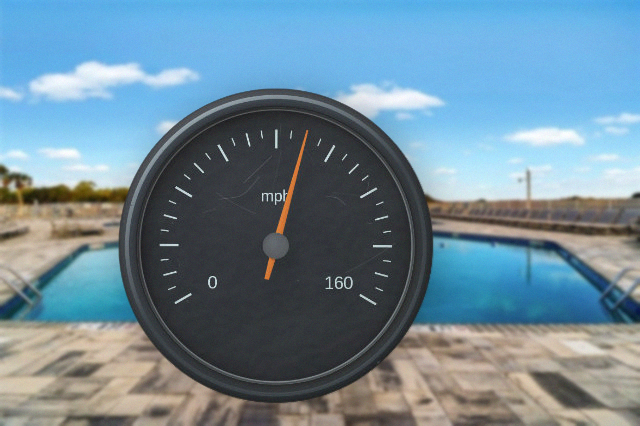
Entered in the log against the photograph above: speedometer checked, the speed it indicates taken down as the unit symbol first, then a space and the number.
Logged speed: mph 90
